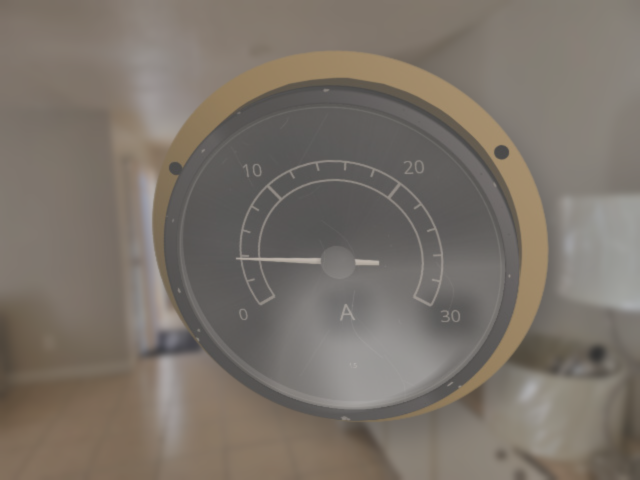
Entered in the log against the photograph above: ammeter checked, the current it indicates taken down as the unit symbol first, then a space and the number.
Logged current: A 4
